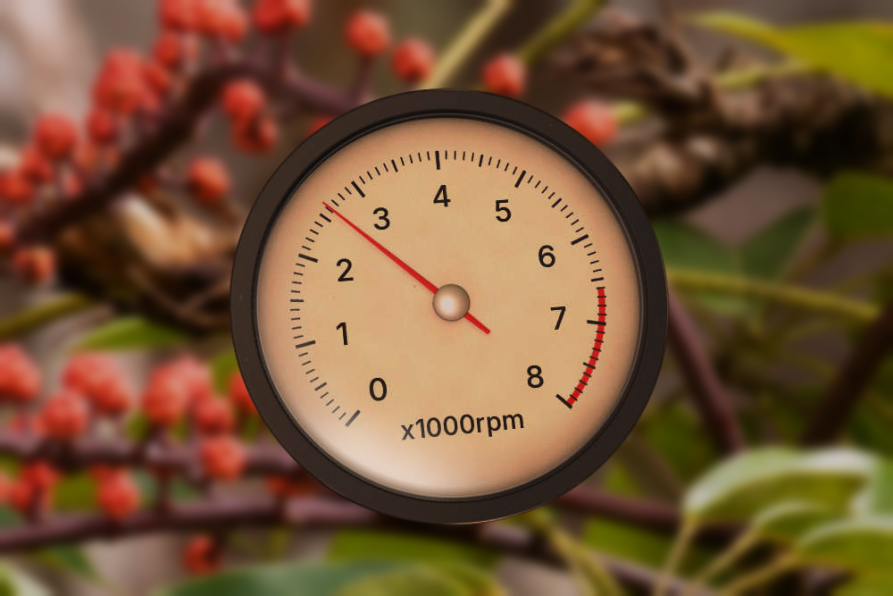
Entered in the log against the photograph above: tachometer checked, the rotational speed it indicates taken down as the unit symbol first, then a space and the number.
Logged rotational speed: rpm 2600
